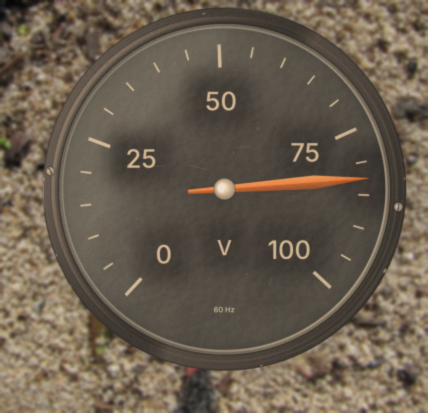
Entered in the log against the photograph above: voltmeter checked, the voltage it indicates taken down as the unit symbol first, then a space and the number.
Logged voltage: V 82.5
